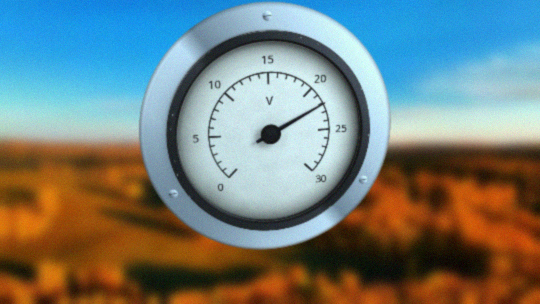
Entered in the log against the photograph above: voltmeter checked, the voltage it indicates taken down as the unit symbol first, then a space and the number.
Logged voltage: V 22
